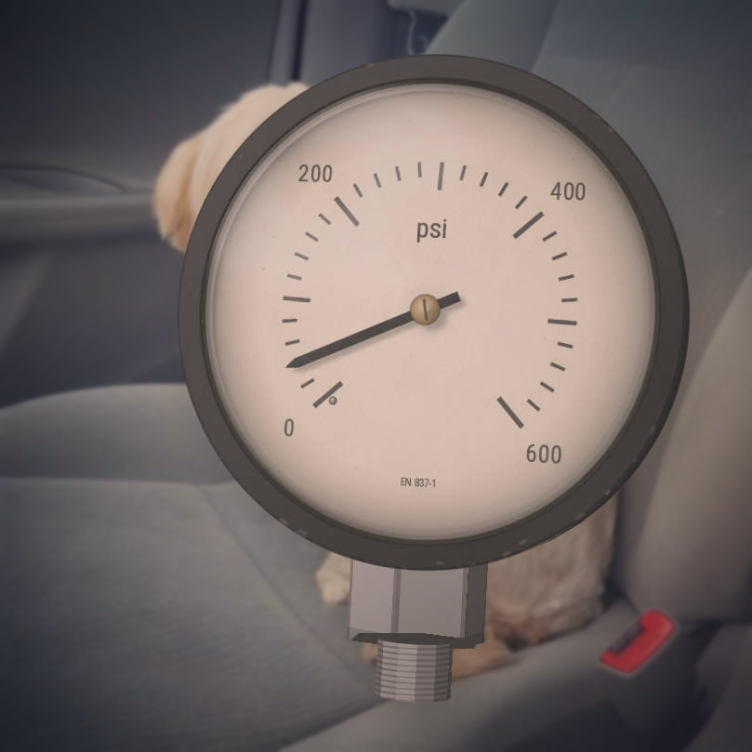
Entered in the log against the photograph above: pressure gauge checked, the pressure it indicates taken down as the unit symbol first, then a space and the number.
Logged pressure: psi 40
